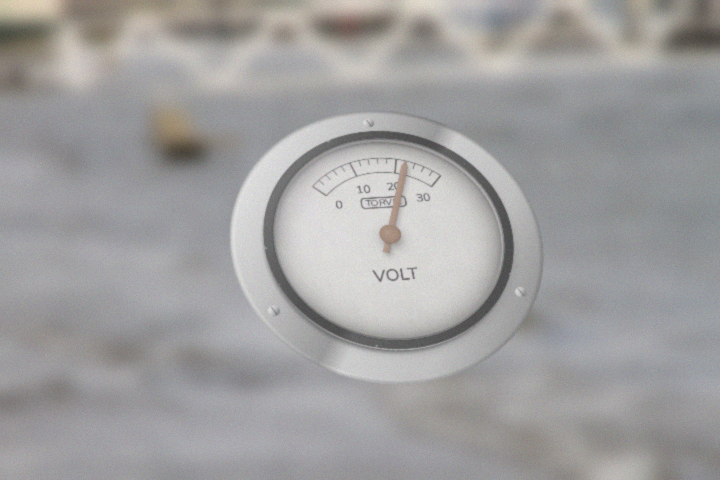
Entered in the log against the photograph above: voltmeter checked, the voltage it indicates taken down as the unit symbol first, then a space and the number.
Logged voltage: V 22
